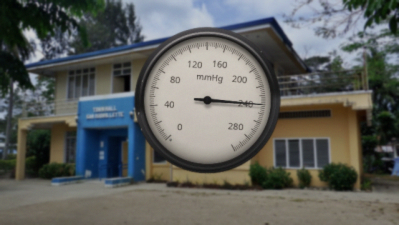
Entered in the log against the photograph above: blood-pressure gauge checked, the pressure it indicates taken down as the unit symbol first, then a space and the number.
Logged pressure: mmHg 240
